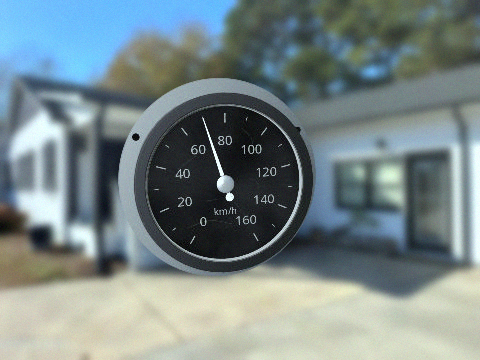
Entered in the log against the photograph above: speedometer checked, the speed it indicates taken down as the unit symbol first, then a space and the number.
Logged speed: km/h 70
